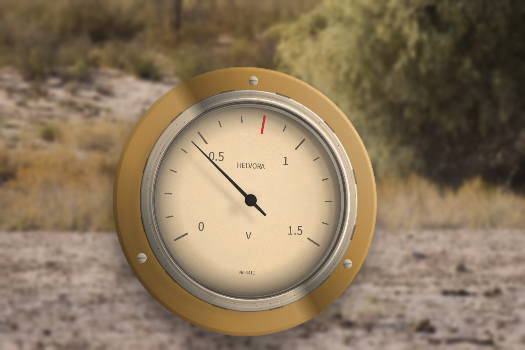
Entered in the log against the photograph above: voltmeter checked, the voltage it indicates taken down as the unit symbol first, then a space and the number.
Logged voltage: V 0.45
